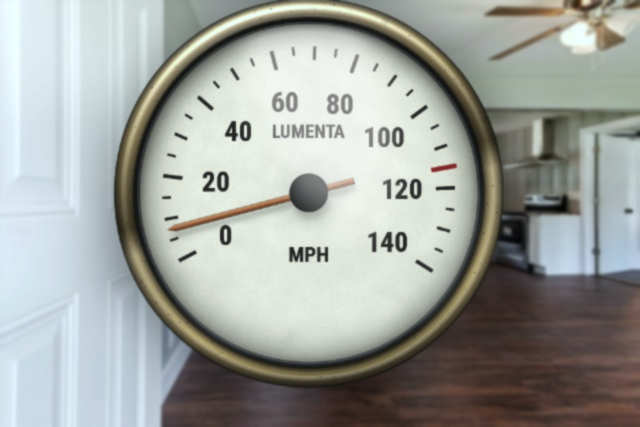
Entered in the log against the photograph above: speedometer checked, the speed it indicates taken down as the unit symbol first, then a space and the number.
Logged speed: mph 7.5
